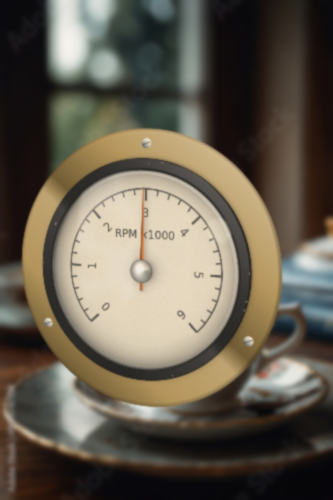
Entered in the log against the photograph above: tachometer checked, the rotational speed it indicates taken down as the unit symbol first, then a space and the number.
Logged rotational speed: rpm 3000
